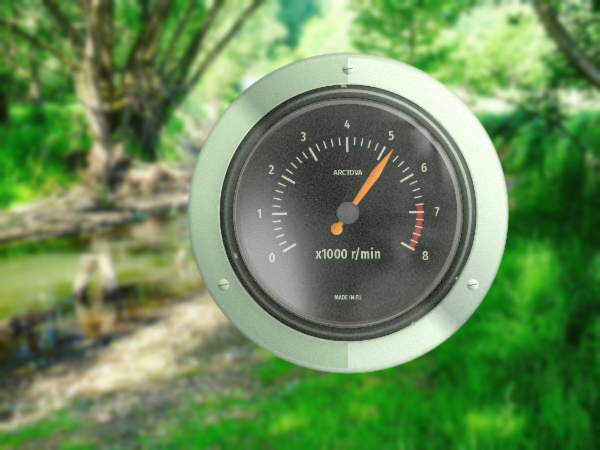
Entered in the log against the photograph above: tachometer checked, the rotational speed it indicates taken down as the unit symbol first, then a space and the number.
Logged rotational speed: rpm 5200
